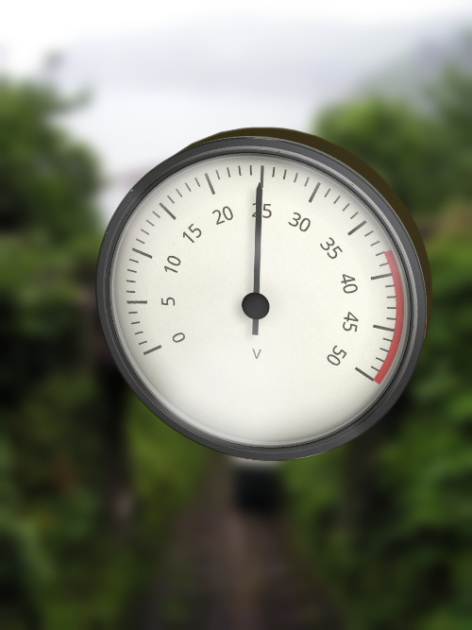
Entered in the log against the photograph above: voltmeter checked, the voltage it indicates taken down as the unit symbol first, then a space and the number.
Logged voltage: V 25
